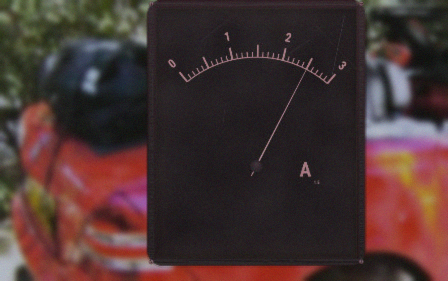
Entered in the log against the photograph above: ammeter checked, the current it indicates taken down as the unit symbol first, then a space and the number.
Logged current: A 2.5
